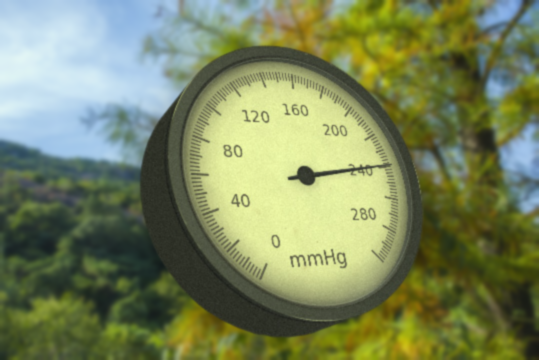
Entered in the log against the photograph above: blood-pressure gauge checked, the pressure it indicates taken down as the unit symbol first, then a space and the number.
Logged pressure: mmHg 240
